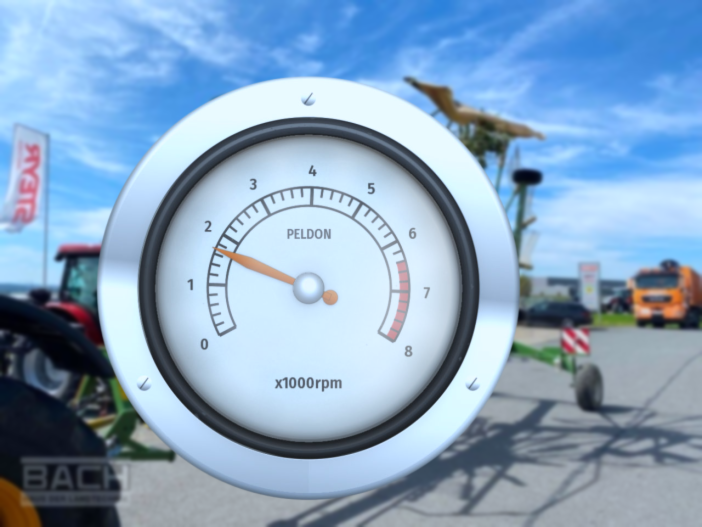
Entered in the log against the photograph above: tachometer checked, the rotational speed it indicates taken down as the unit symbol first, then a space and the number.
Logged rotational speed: rpm 1700
